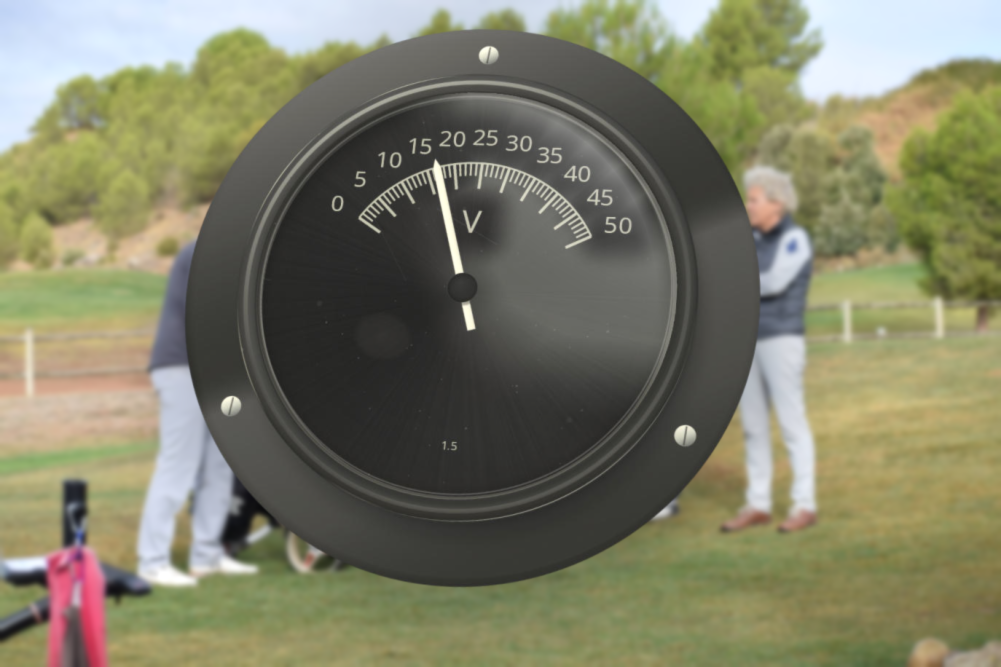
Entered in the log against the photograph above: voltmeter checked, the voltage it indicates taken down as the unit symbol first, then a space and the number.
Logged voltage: V 17
